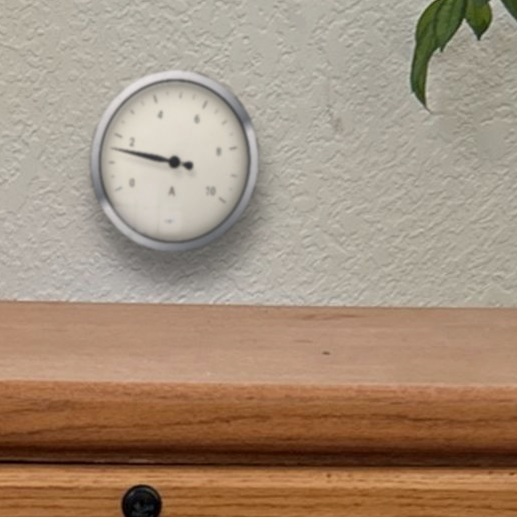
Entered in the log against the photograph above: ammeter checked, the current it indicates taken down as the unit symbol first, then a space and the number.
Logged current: A 1.5
